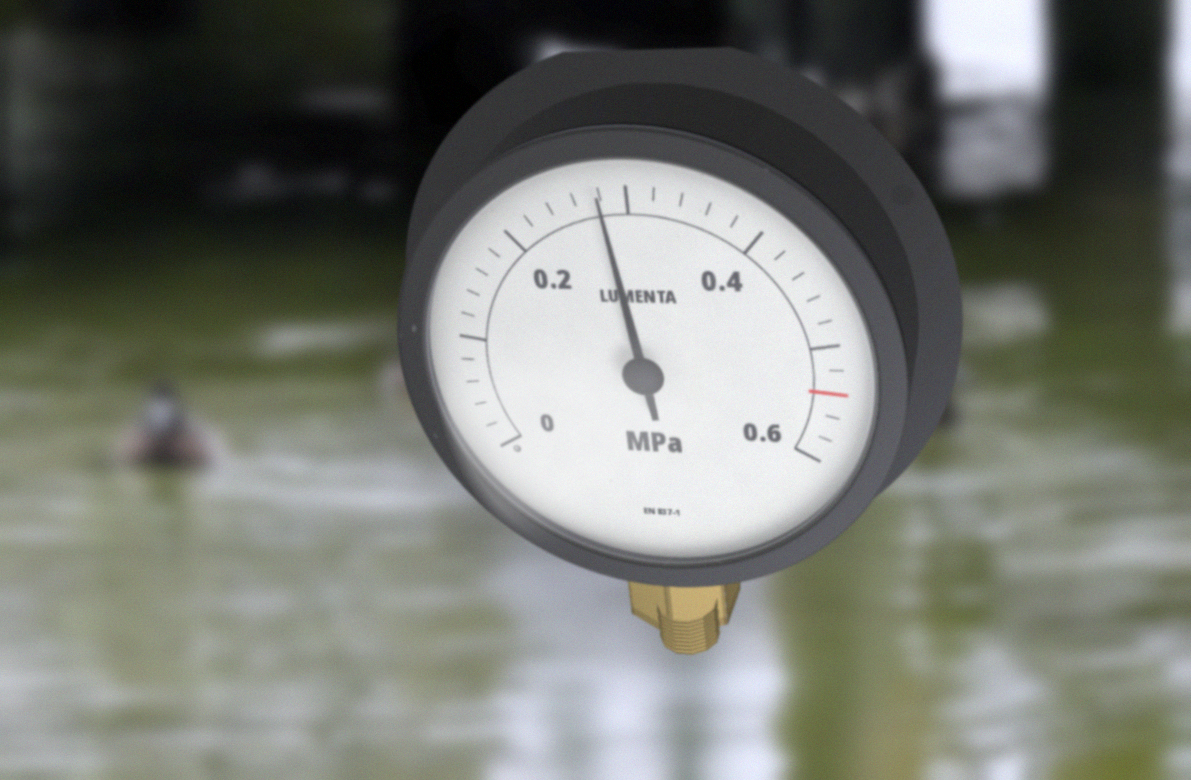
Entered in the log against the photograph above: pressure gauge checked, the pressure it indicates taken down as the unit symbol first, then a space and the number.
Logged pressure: MPa 0.28
